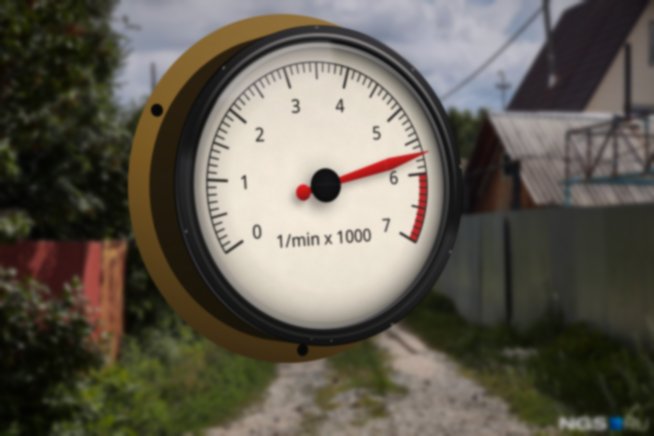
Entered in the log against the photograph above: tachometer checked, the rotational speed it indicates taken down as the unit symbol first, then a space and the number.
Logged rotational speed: rpm 5700
